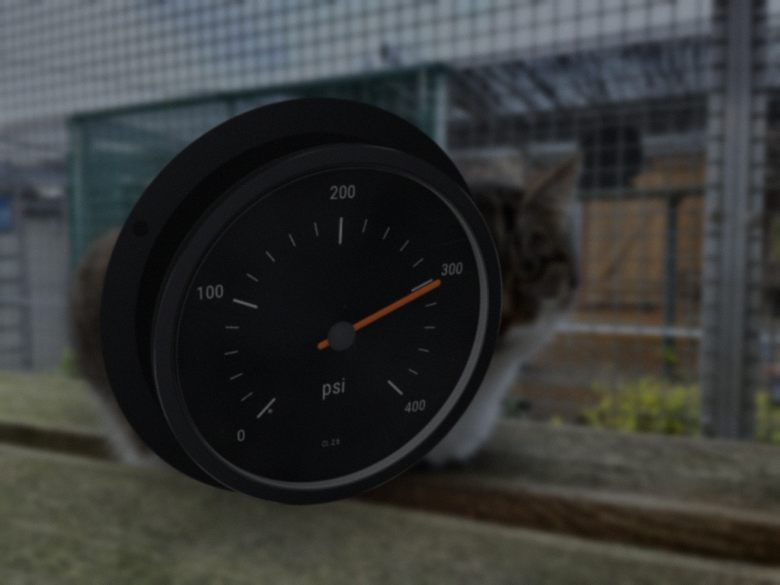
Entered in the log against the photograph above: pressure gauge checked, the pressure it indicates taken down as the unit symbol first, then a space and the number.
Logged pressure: psi 300
